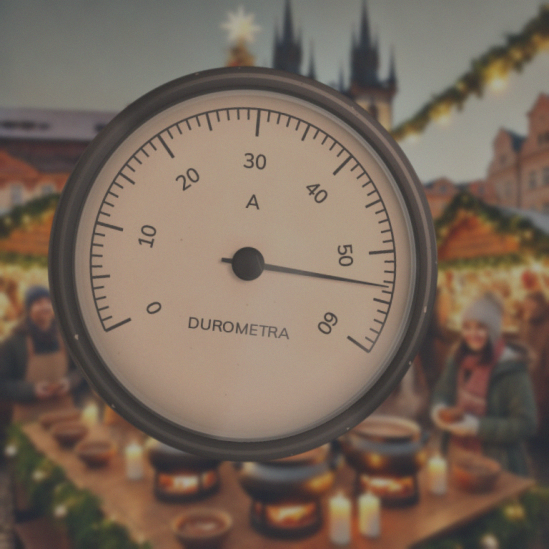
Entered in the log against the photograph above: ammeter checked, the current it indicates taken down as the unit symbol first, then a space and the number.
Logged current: A 53.5
